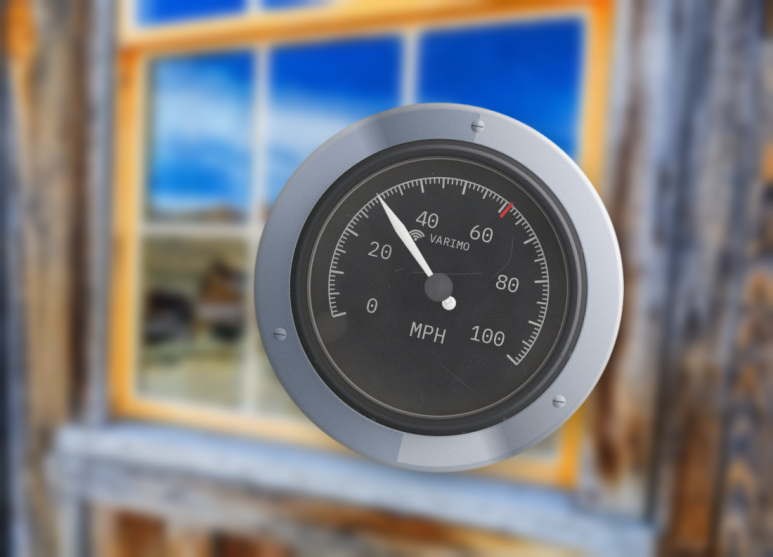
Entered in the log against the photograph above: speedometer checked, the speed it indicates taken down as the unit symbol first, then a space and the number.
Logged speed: mph 30
